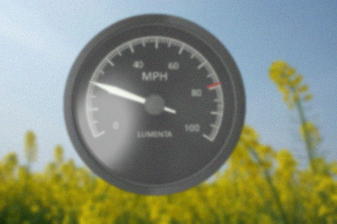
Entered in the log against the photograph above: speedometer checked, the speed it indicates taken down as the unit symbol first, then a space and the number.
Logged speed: mph 20
